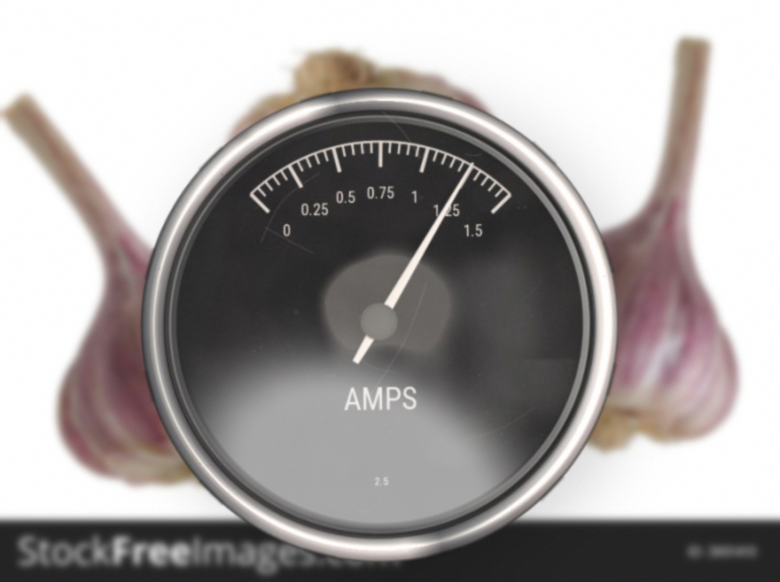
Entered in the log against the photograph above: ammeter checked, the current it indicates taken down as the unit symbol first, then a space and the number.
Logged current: A 1.25
